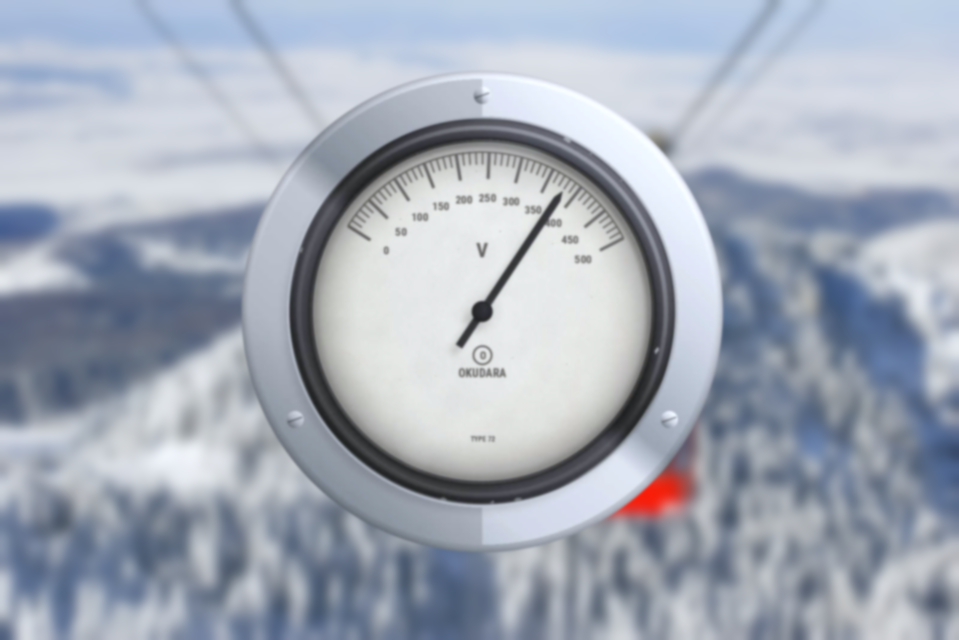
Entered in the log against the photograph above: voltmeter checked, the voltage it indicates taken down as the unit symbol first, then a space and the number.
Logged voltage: V 380
